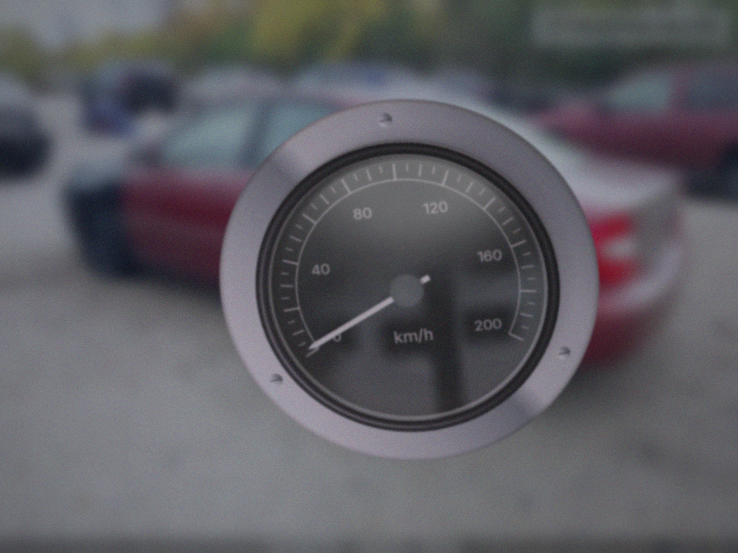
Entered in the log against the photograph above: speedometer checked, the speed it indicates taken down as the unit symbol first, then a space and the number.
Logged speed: km/h 2.5
